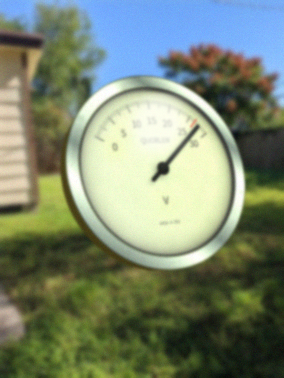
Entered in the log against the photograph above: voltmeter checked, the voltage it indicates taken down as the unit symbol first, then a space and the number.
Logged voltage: V 27.5
